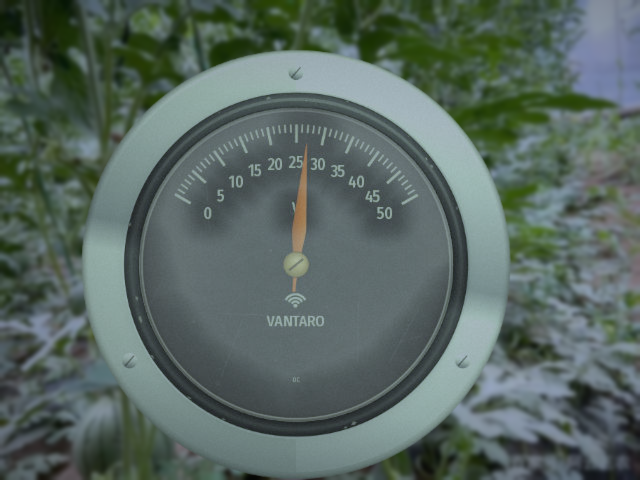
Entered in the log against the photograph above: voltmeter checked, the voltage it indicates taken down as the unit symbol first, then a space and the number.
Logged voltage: V 27
